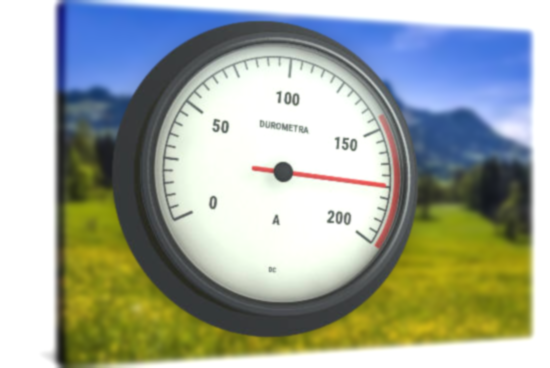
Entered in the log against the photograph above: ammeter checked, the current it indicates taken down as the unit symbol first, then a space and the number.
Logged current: A 175
